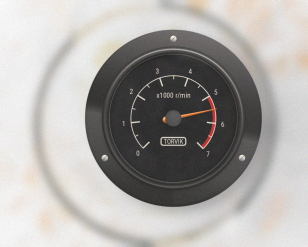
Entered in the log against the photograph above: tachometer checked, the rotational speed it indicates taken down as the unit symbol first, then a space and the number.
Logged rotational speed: rpm 5500
